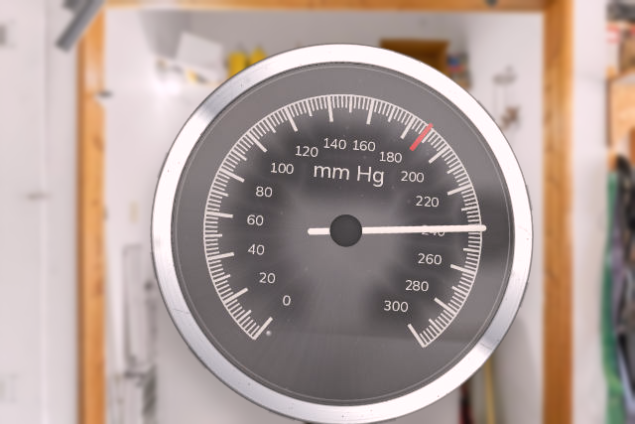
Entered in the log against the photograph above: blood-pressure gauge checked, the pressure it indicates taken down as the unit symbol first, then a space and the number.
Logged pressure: mmHg 240
